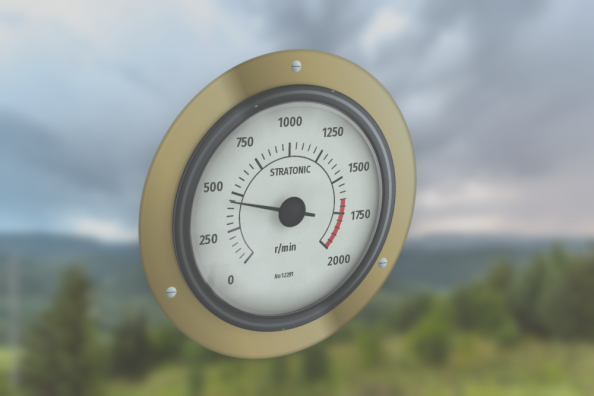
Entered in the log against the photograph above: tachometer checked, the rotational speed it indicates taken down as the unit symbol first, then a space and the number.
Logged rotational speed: rpm 450
